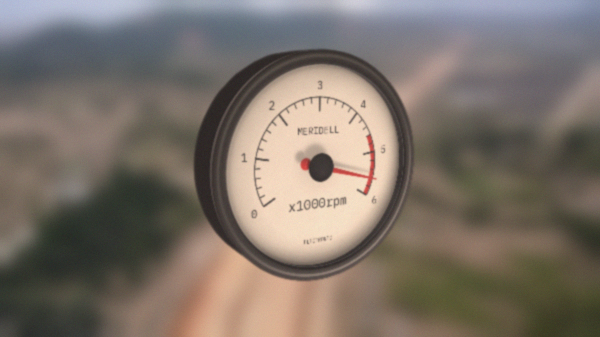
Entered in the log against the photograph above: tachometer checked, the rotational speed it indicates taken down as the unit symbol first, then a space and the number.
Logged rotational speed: rpm 5600
